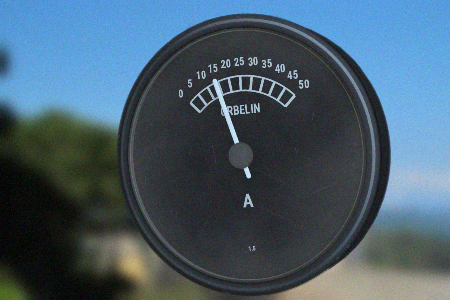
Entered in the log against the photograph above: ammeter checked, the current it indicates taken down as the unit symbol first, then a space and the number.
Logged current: A 15
